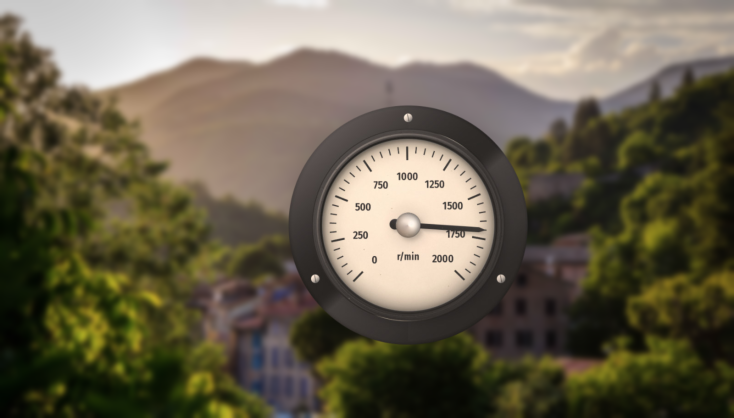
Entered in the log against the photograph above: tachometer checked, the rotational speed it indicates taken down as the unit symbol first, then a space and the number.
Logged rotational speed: rpm 1700
